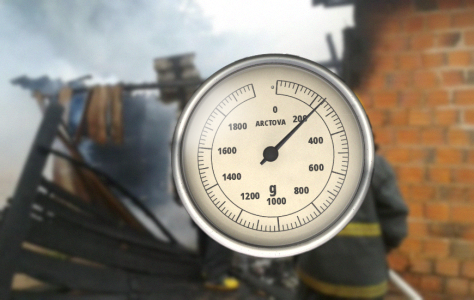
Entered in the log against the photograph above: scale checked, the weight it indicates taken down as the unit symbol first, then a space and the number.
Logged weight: g 240
